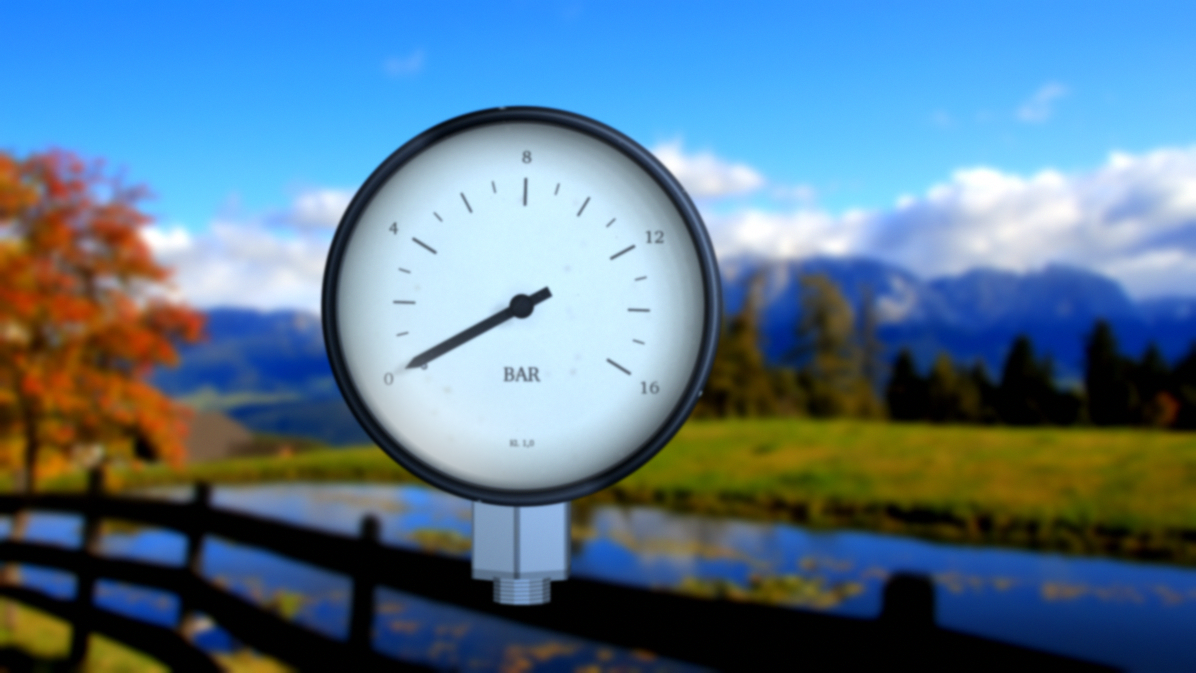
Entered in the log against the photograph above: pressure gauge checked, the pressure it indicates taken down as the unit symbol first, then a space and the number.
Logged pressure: bar 0
